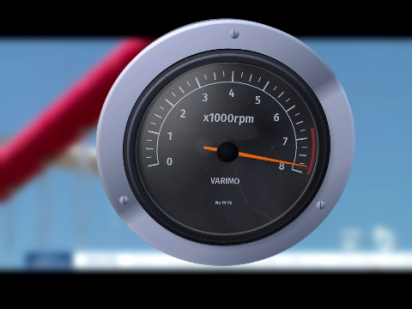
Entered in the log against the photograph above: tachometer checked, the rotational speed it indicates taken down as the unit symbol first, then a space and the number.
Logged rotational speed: rpm 7750
